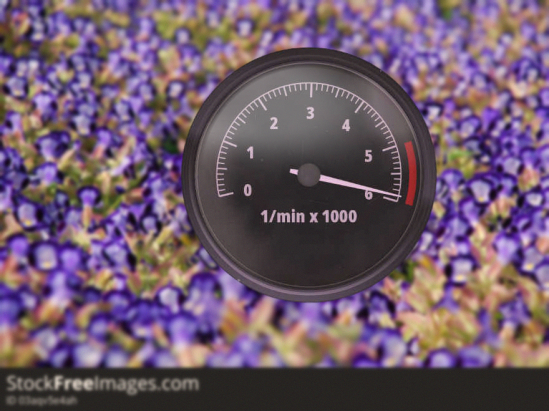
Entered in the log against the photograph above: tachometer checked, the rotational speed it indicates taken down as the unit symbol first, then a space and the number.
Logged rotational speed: rpm 5900
